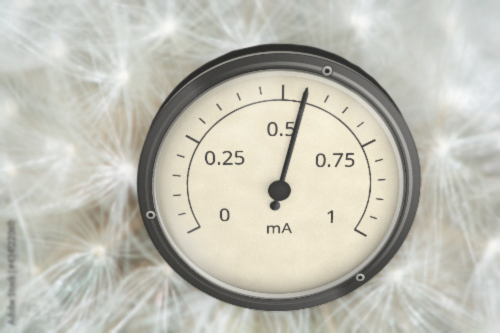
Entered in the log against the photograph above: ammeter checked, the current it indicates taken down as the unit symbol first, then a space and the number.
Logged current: mA 0.55
